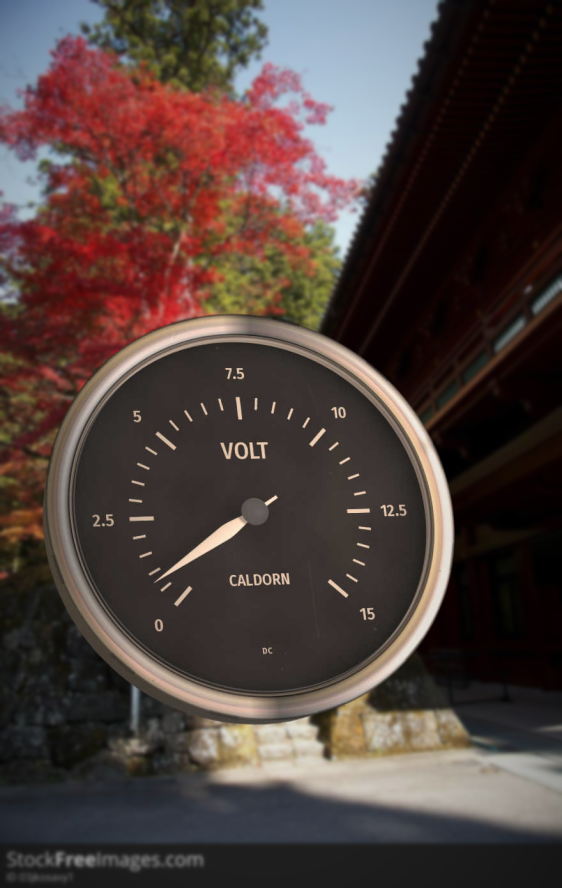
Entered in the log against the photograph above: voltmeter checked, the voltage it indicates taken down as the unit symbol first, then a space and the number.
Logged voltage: V 0.75
